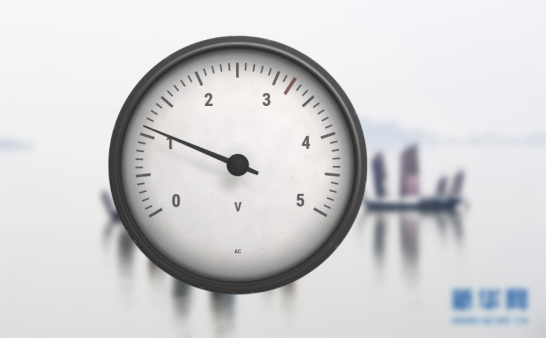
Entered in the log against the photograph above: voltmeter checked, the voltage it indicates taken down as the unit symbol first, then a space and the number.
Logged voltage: V 1.1
